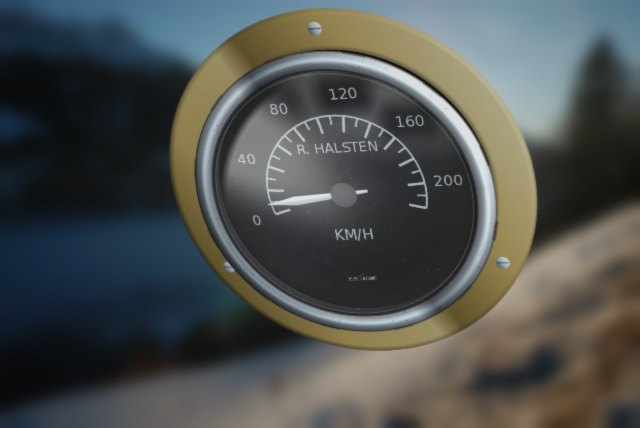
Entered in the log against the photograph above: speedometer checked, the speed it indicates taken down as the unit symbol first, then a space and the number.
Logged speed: km/h 10
